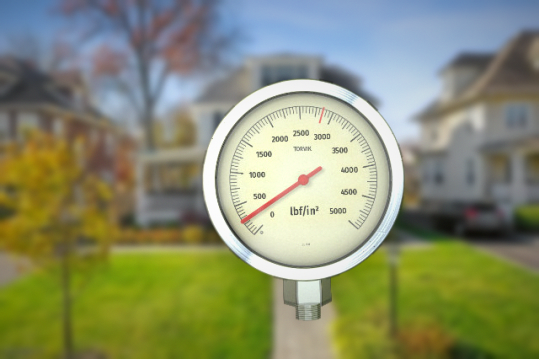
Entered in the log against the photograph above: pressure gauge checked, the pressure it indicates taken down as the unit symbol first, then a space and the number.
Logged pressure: psi 250
